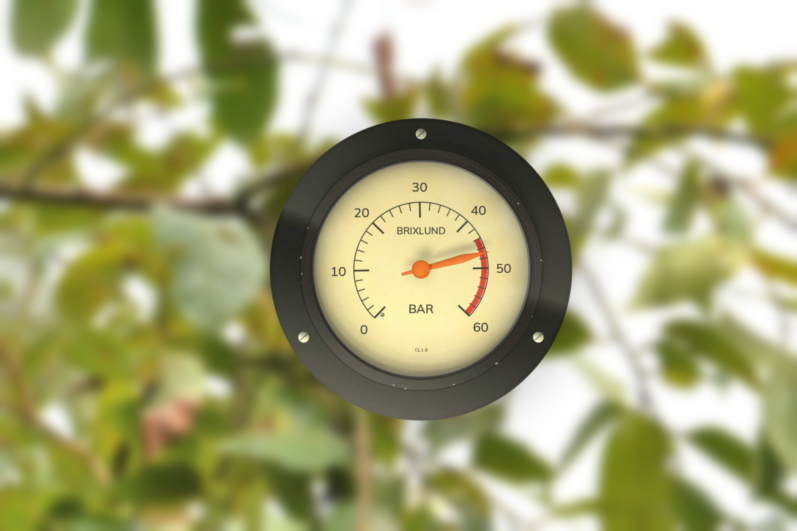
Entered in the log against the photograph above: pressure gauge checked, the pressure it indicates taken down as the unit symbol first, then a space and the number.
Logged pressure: bar 47
